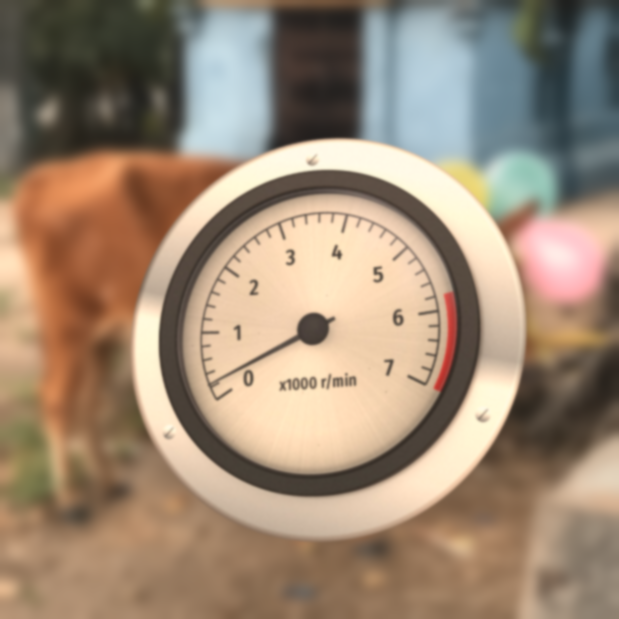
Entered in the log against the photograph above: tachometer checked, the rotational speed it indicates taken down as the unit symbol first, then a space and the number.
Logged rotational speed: rpm 200
